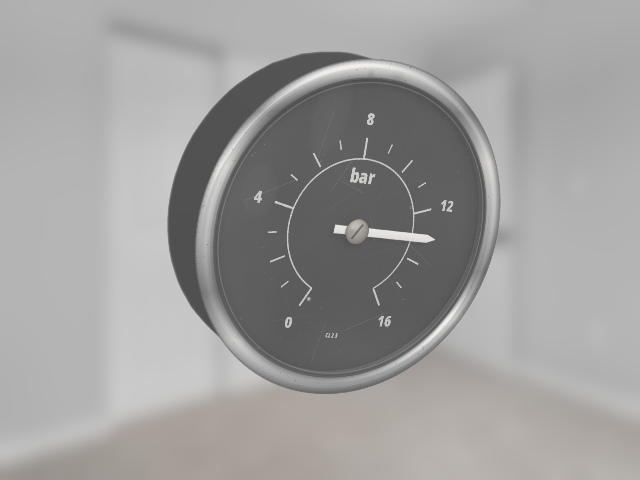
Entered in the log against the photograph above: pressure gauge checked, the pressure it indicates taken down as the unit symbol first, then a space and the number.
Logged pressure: bar 13
